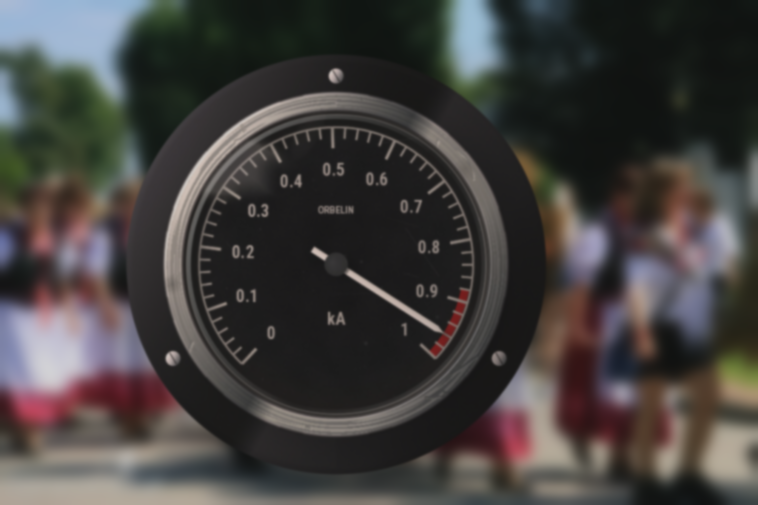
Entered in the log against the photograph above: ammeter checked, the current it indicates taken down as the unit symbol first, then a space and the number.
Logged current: kA 0.96
